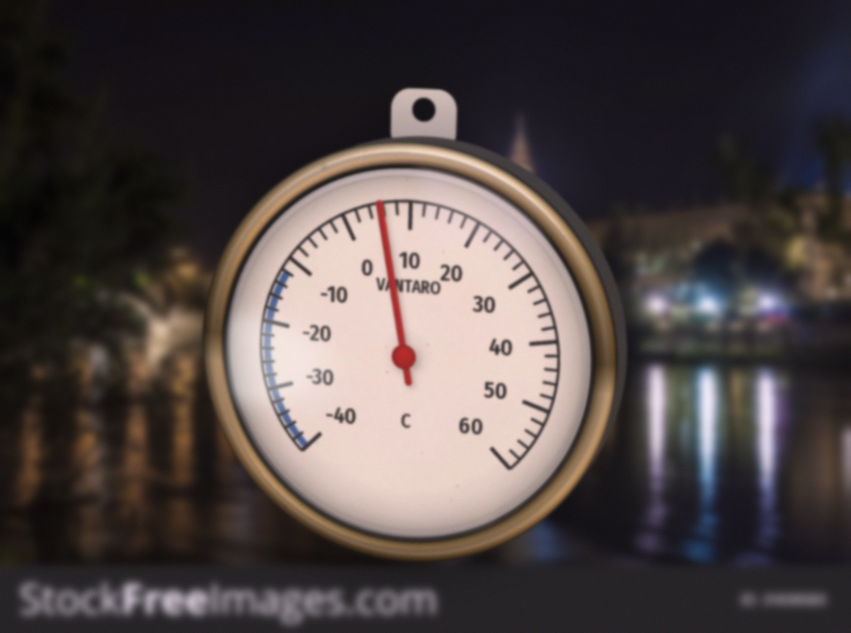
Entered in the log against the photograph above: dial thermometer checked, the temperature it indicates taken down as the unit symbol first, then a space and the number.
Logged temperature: °C 6
